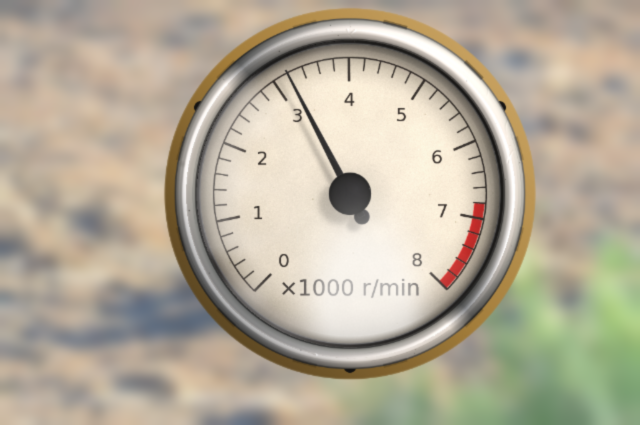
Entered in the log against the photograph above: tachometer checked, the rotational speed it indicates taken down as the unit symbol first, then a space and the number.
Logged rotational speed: rpm 3200
